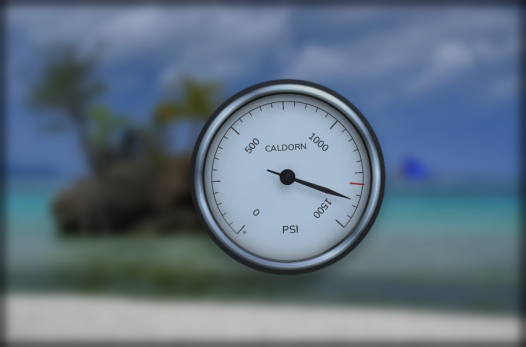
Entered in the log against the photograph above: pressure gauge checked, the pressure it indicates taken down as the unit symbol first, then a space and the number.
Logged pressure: psi 1375
